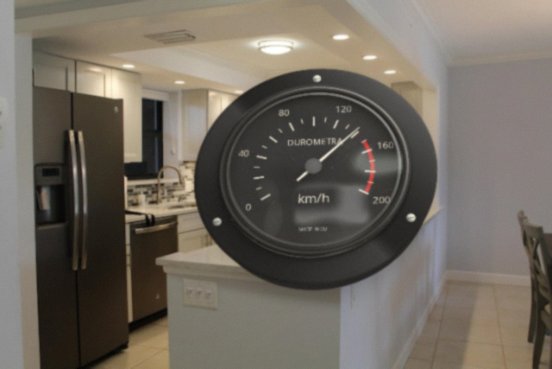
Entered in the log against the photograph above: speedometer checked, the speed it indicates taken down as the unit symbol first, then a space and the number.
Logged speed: km/h 140
